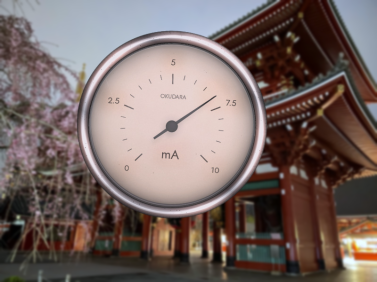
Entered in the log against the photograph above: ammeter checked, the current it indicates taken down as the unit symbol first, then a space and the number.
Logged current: mA 7
